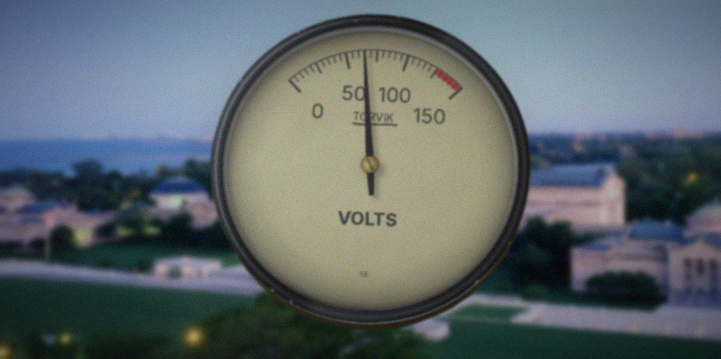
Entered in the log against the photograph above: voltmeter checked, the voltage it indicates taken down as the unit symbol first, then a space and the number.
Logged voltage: V 65
